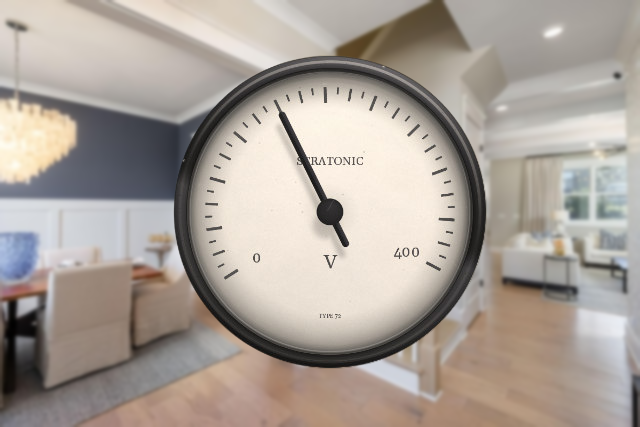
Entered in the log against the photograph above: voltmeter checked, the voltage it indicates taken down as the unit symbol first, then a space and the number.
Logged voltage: V 160
